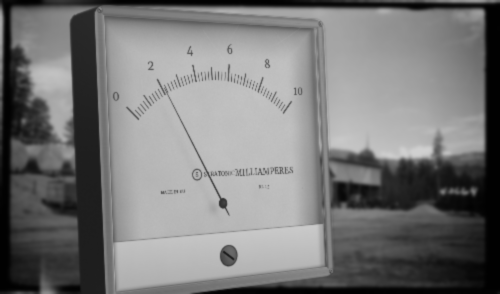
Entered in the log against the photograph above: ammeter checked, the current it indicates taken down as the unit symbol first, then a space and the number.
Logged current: mA 2
